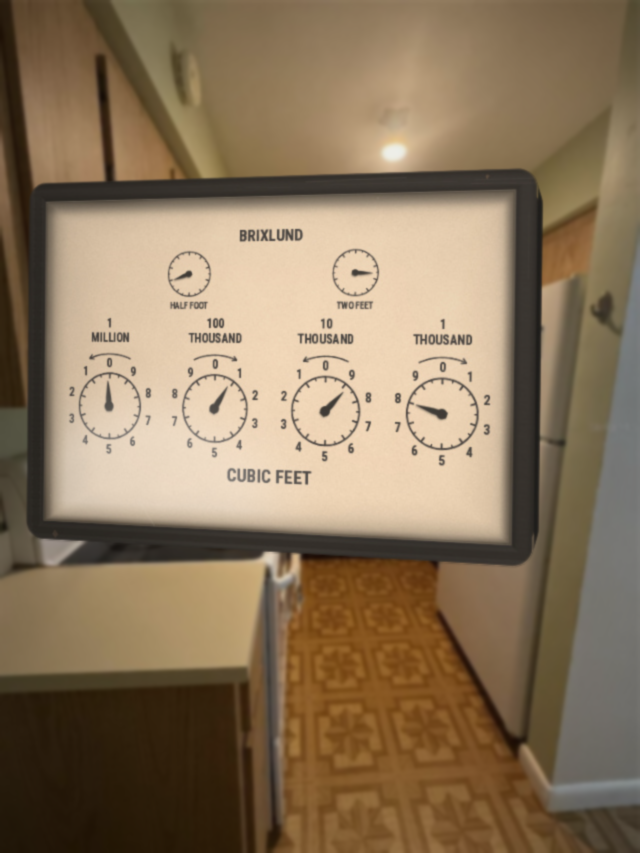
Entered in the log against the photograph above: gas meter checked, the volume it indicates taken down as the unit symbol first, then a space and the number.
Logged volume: ft³ 8800
